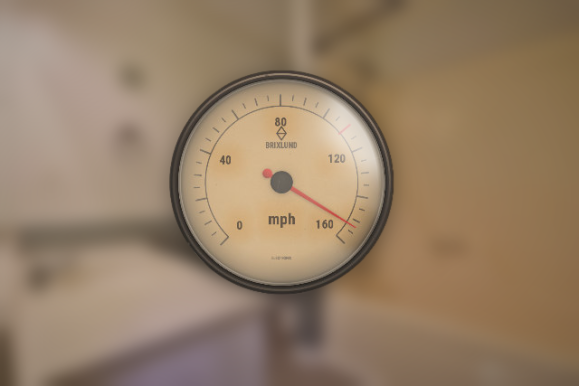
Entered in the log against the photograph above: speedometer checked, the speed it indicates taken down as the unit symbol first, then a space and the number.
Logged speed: mph 152.5
